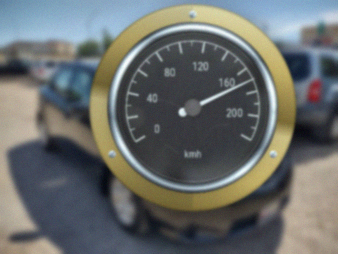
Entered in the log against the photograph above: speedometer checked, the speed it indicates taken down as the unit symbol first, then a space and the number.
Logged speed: km/h 170
